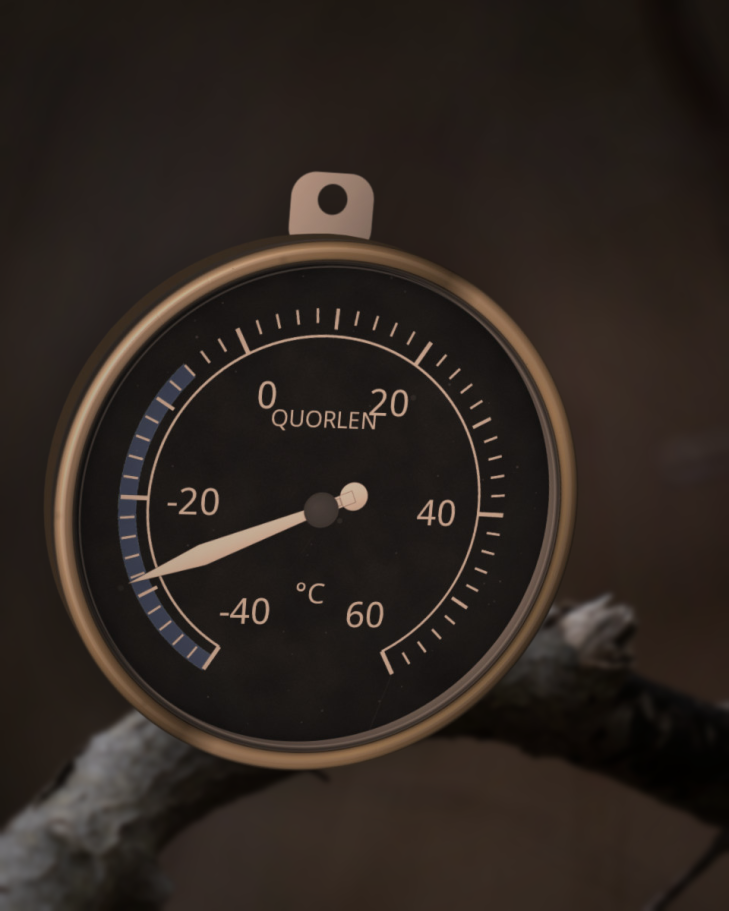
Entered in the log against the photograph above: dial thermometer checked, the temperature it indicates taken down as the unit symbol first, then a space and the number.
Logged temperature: °C -28
